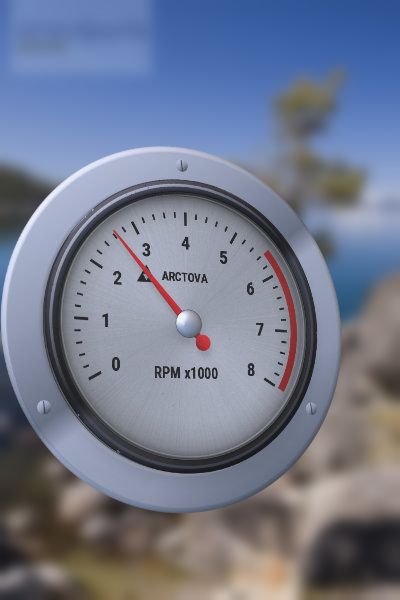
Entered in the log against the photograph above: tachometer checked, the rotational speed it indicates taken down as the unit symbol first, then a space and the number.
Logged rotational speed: rpm 2600
